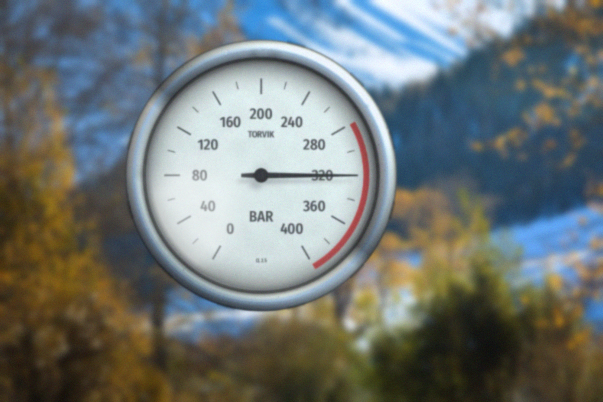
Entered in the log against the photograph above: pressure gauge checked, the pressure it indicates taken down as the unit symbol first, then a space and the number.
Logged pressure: bar 320
